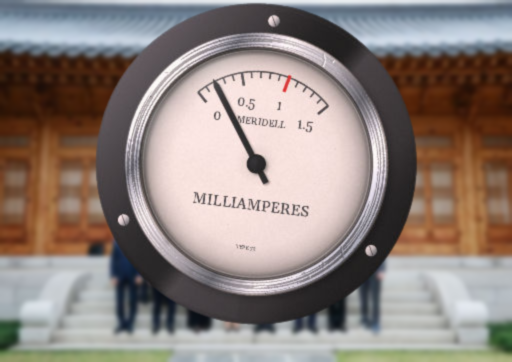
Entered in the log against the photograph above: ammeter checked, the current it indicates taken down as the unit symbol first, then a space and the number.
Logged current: mA 0.2
